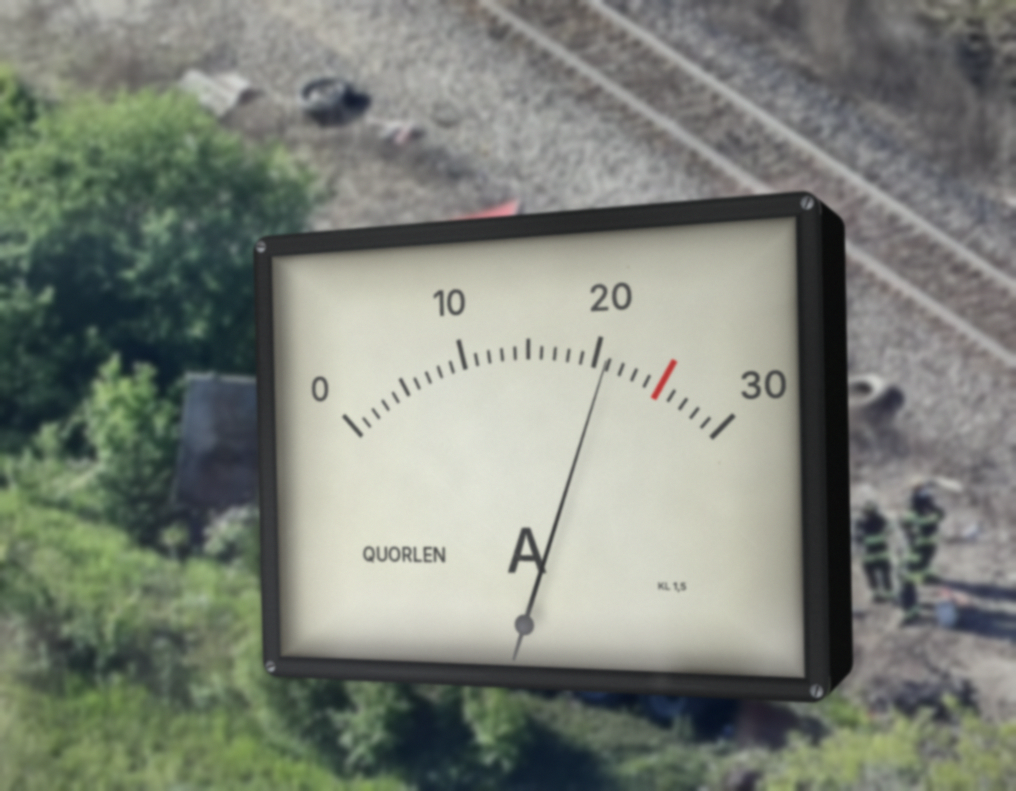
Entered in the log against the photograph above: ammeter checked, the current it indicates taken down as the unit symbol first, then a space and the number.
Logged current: A 21
